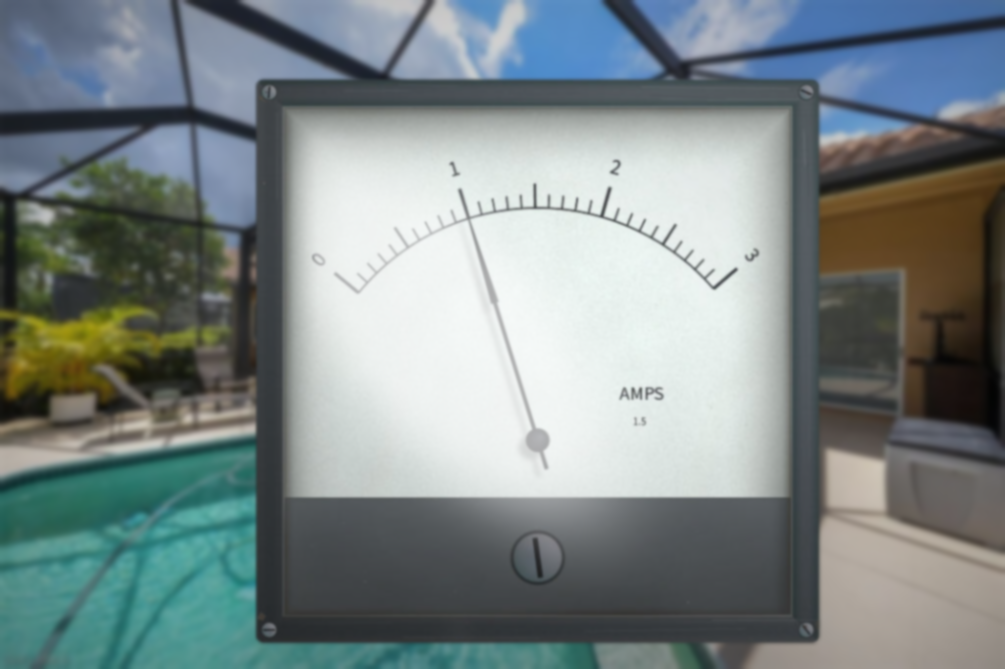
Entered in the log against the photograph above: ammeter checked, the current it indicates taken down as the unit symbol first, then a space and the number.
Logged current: A 1
